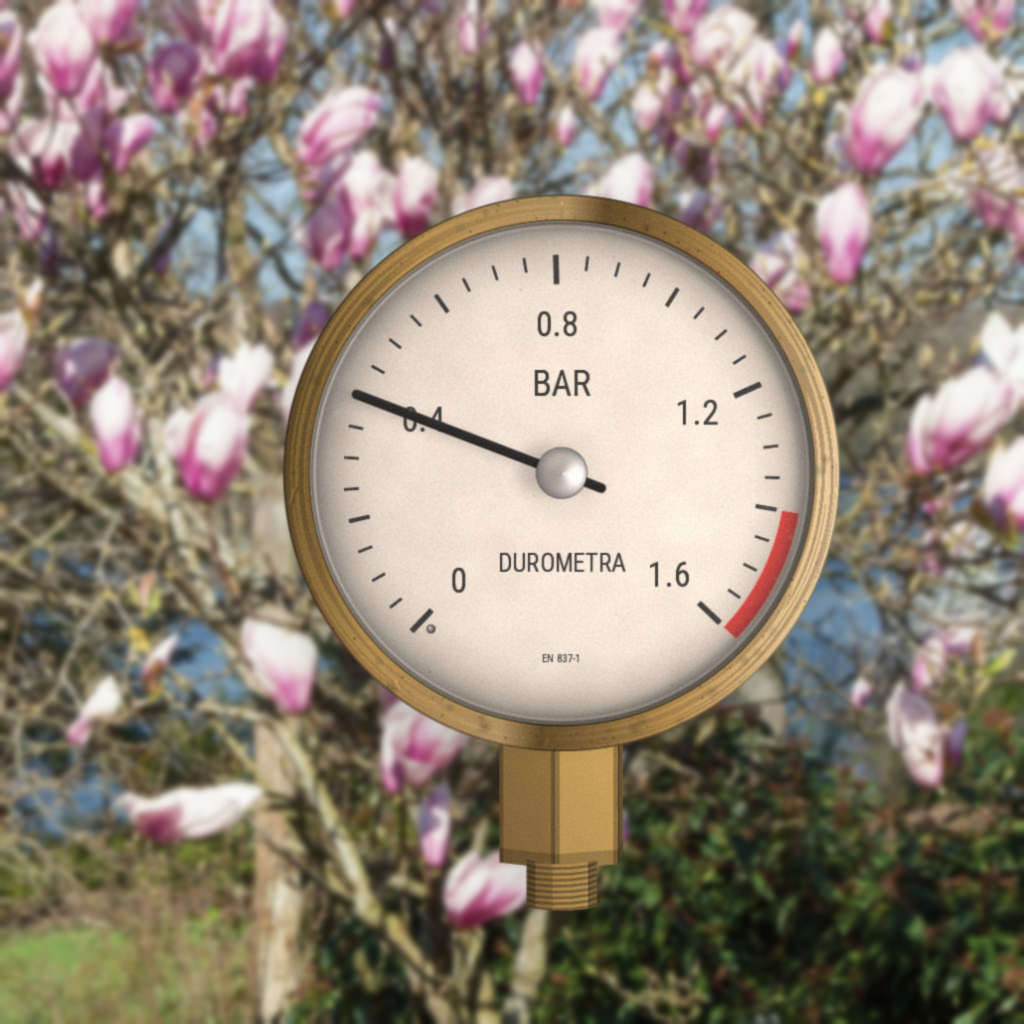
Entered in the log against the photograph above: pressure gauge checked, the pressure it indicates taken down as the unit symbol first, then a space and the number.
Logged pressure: bar 0.4
